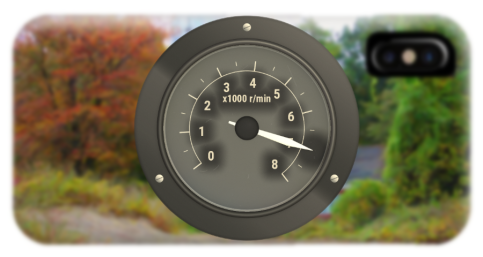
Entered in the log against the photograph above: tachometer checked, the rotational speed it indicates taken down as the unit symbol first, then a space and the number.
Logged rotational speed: rpm 7000
